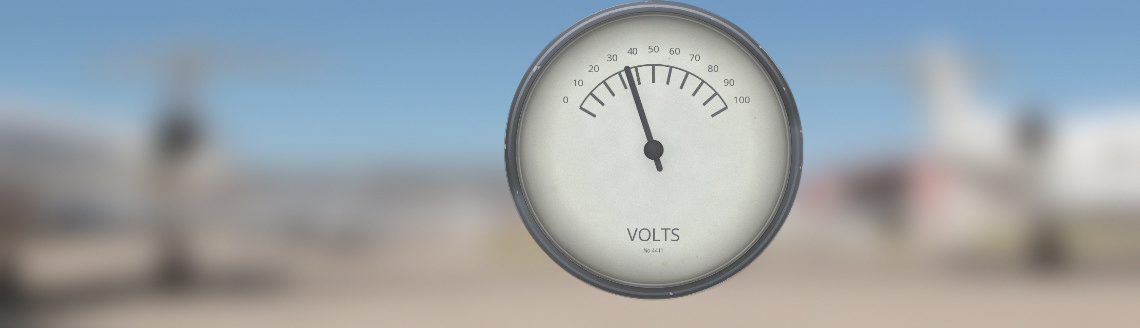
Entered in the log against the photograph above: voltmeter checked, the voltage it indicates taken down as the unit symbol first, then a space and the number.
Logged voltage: V 35
